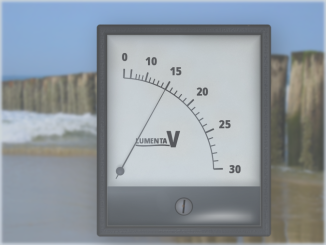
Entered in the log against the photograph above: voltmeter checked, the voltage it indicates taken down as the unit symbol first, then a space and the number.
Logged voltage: V 15
